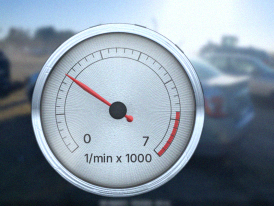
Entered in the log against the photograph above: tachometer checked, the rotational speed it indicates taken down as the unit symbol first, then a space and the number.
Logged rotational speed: rpm 2000
